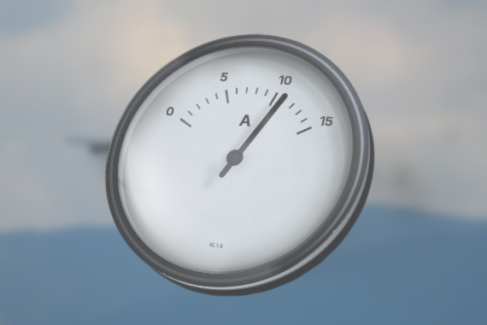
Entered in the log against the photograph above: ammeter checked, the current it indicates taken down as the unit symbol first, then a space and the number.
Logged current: A 11
